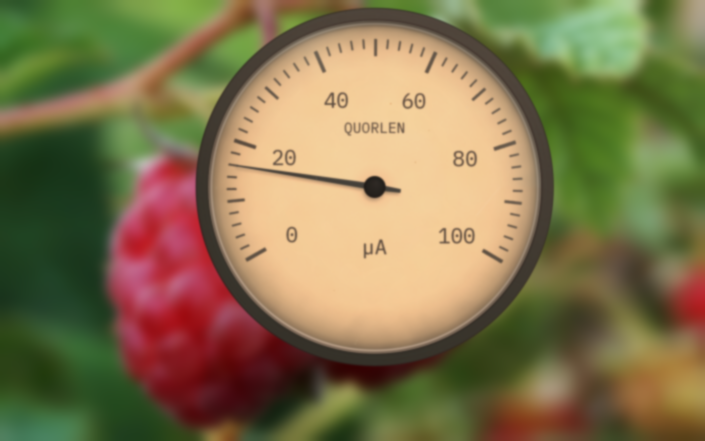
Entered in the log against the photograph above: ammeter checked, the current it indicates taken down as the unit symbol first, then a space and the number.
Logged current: µA 16
